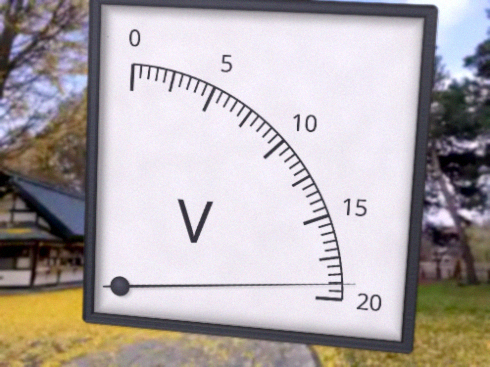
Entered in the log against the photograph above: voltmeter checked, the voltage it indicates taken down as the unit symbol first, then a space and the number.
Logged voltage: V 19
